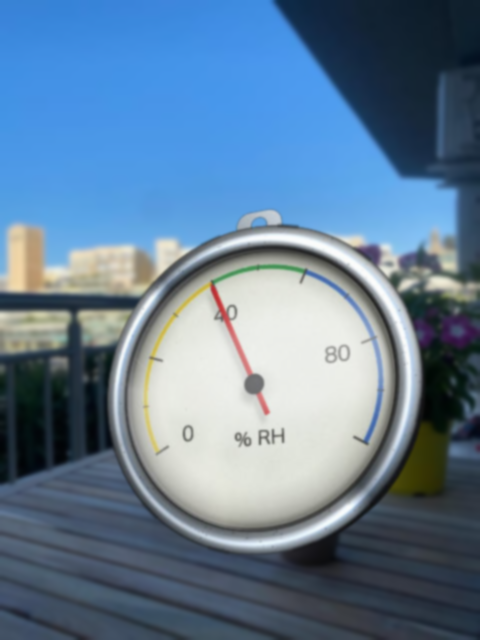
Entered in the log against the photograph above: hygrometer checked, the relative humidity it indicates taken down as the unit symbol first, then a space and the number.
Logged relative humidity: % 40
